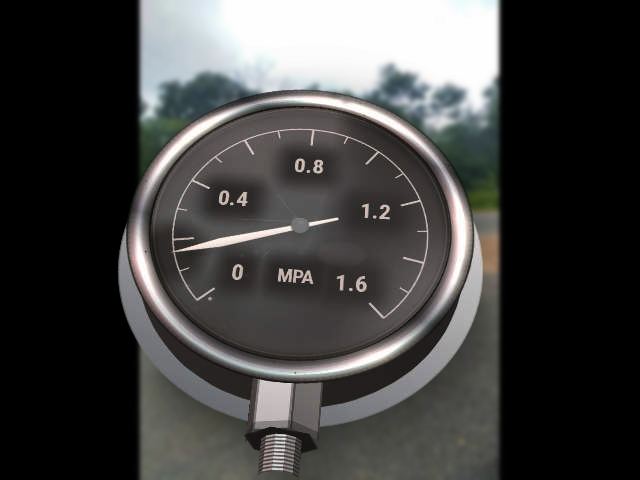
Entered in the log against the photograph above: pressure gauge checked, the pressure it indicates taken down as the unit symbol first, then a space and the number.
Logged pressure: MPa 0.15
